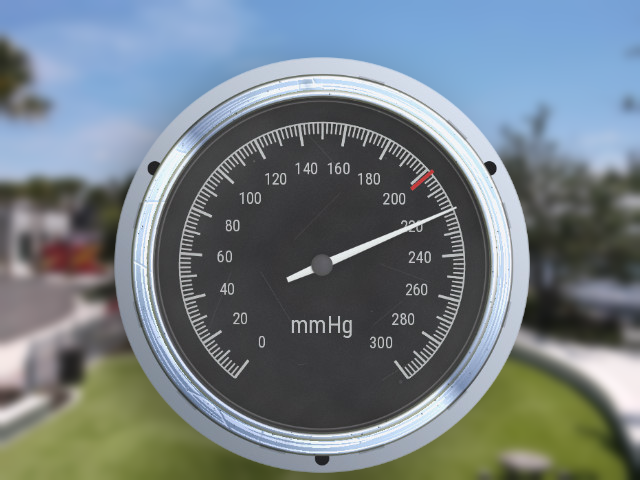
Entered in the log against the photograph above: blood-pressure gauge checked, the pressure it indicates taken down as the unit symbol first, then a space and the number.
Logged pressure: mmHg 220
